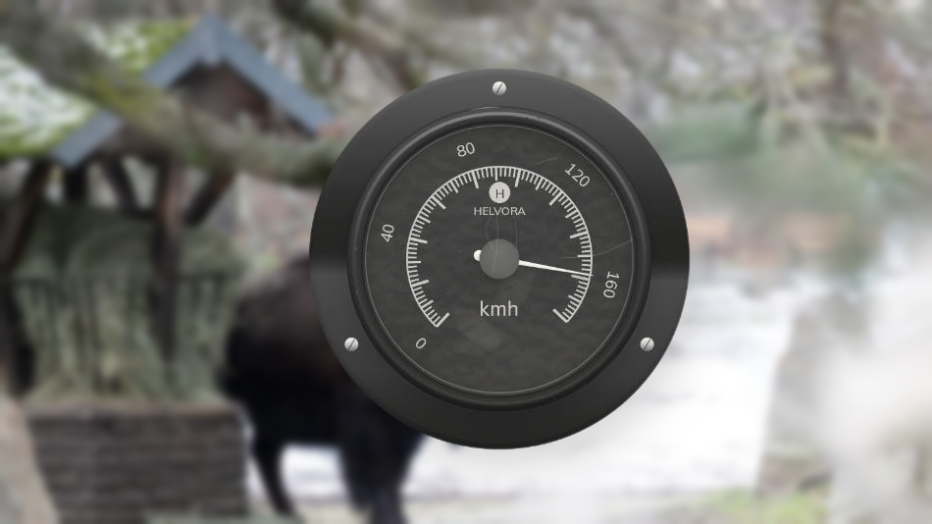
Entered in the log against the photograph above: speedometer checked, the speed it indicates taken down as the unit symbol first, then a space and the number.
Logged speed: km/h 158
